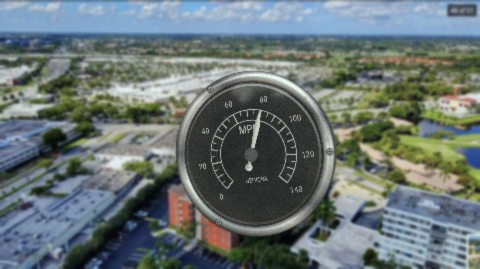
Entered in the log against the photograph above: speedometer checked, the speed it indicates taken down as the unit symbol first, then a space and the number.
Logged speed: mph 80
